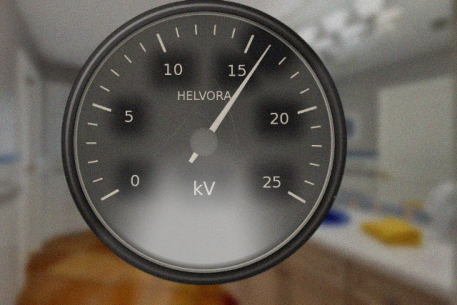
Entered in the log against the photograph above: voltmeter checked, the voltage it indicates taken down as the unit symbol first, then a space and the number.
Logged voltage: kV 16
